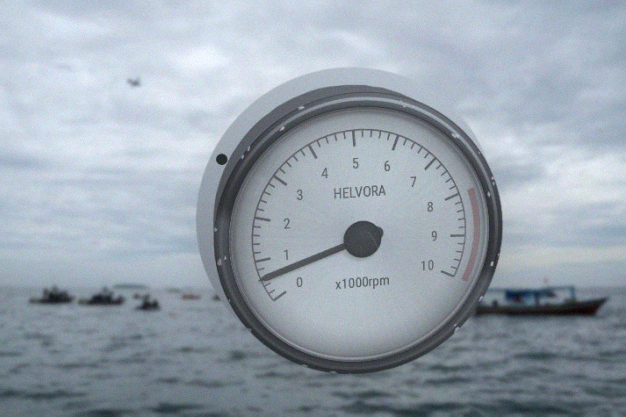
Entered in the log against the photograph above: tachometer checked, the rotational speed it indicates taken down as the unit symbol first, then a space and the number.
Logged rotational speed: rpm 600
